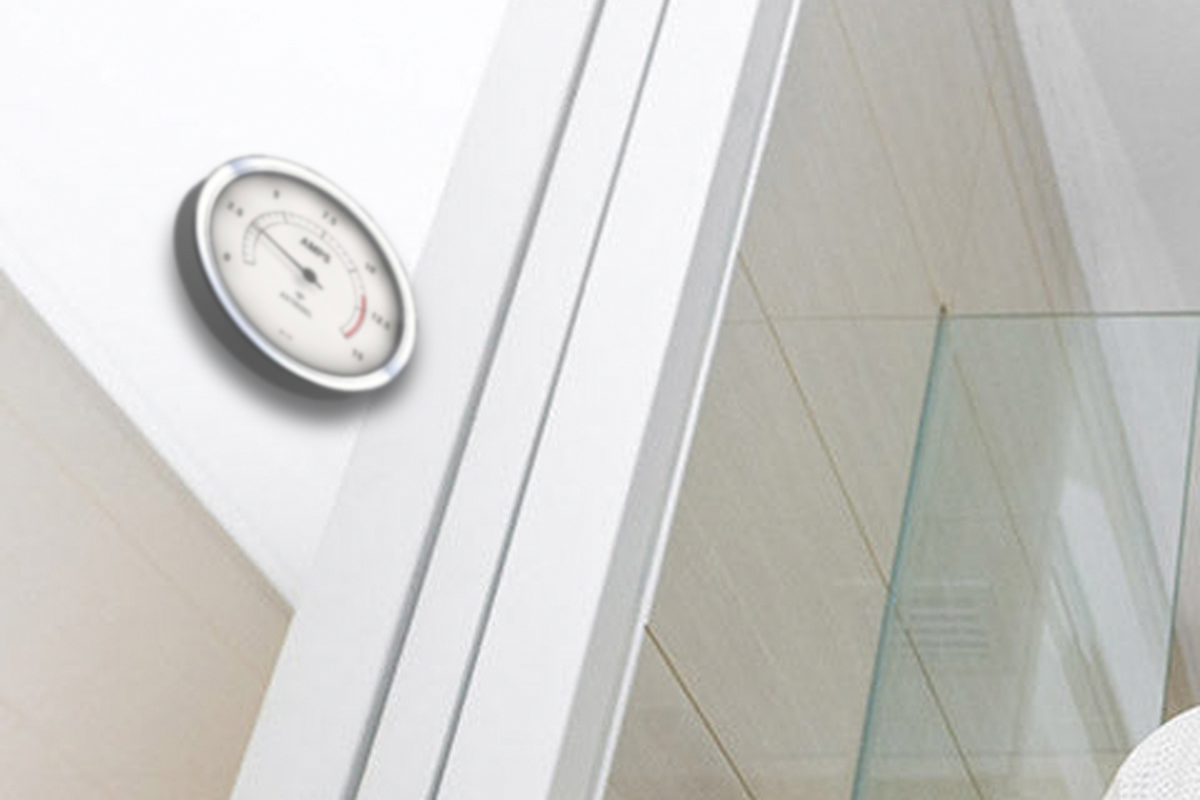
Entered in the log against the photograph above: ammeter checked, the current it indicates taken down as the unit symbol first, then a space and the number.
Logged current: A 2.5
